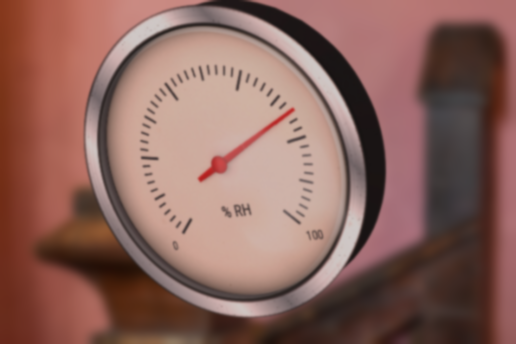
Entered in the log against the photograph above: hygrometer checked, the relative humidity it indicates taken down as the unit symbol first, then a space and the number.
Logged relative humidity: % 74
